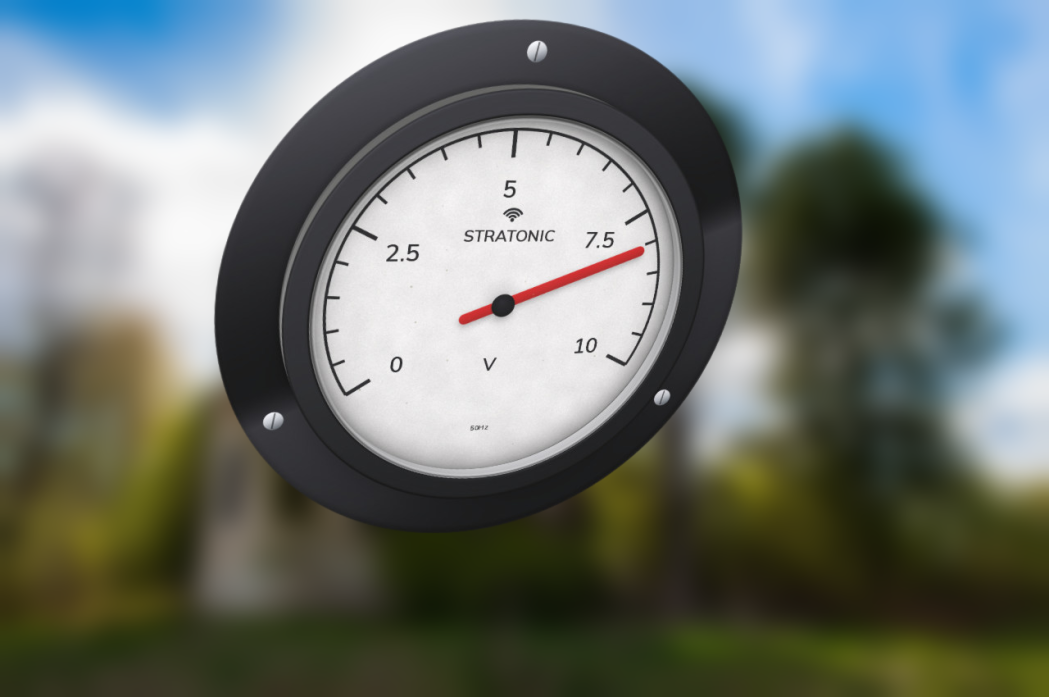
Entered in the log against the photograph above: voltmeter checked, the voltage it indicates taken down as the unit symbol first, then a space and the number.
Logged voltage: V 8
